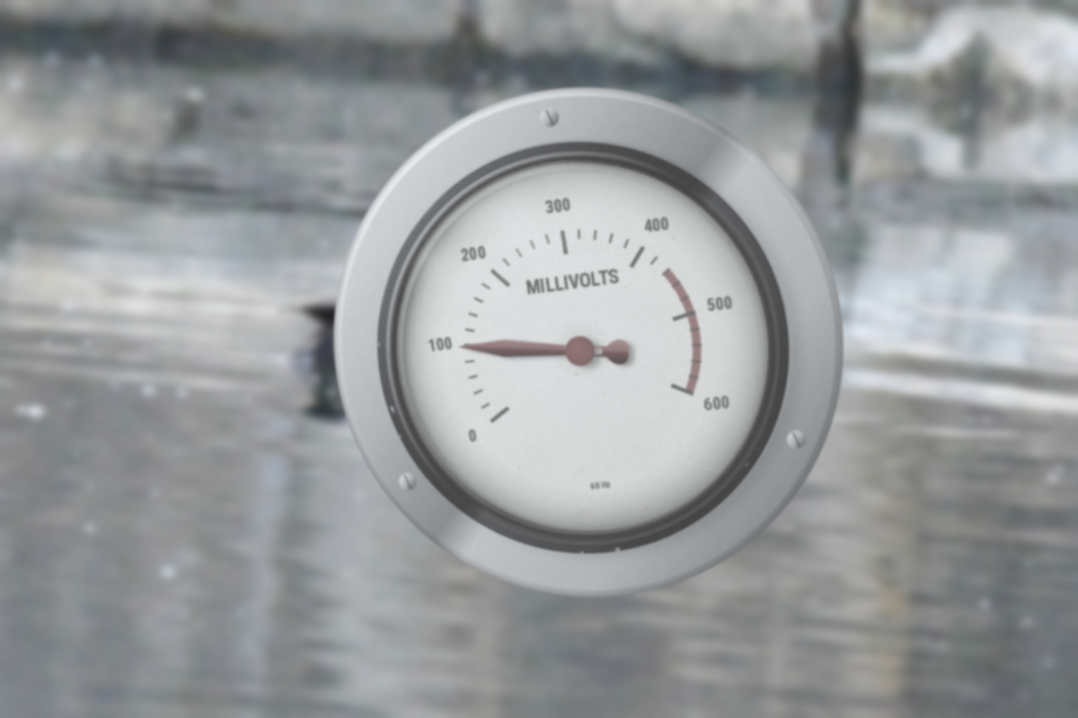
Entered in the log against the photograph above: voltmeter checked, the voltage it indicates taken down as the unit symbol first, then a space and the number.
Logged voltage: mV 100
